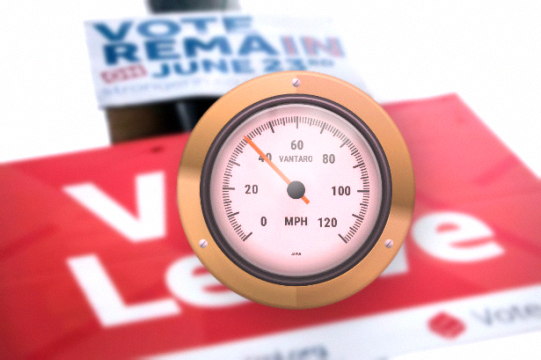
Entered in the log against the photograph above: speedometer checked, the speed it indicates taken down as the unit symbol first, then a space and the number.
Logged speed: mph 40
